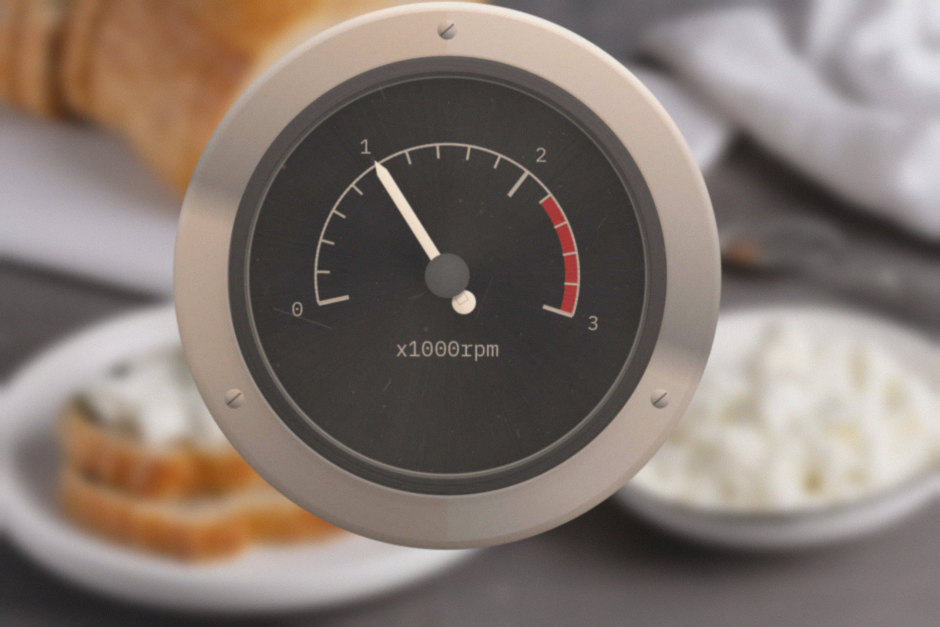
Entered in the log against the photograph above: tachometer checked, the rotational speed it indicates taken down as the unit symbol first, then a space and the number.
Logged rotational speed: rpm 1000
